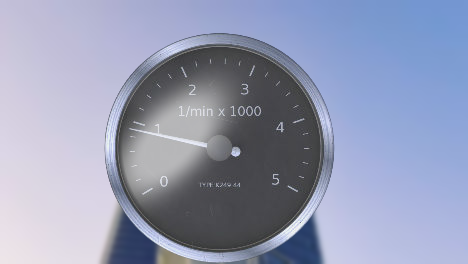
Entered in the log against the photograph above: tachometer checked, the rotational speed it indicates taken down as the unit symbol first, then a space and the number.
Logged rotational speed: rpm 900
